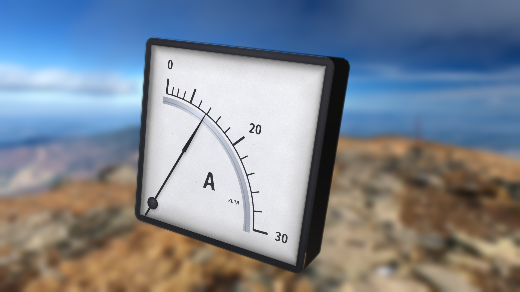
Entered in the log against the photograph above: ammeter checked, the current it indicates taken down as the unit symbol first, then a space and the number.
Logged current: A 14
